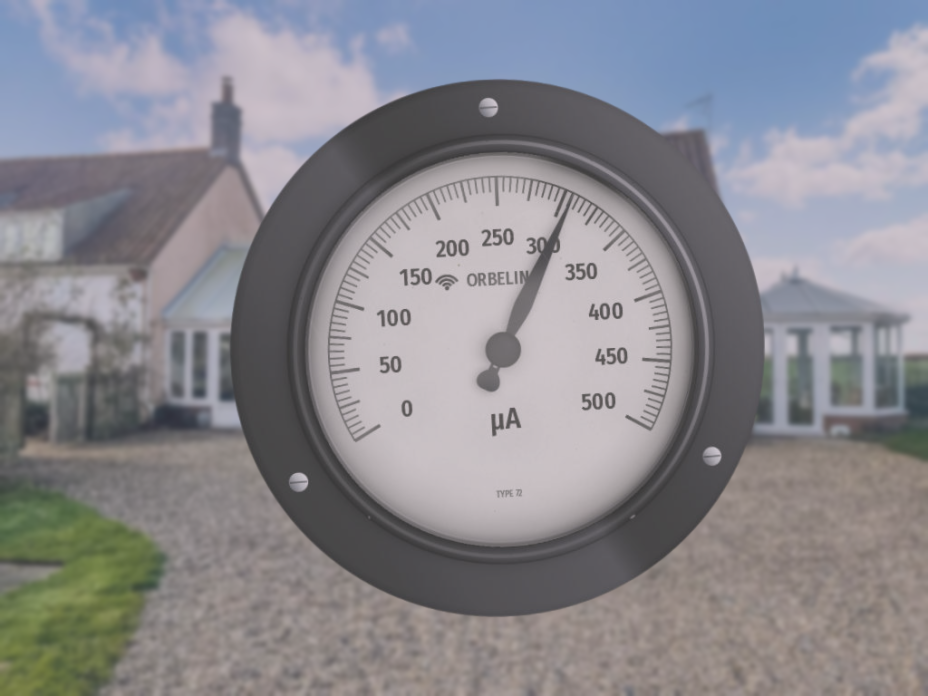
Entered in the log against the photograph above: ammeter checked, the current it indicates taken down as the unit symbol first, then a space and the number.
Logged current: µA 305
